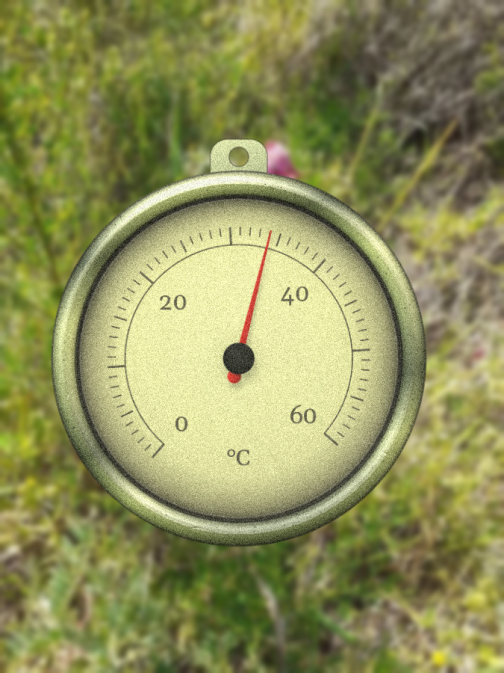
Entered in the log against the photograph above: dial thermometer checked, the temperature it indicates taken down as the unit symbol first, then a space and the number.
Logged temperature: °C 34
